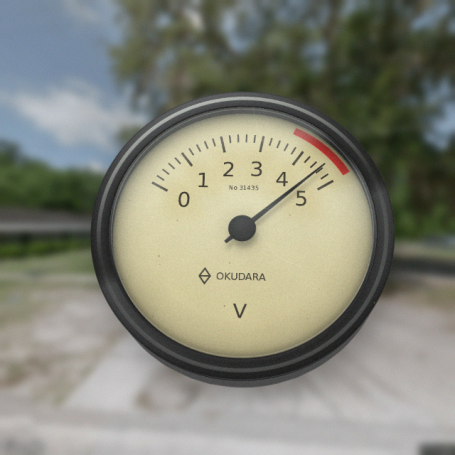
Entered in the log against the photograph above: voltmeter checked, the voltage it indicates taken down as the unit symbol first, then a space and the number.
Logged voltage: V 4.6
